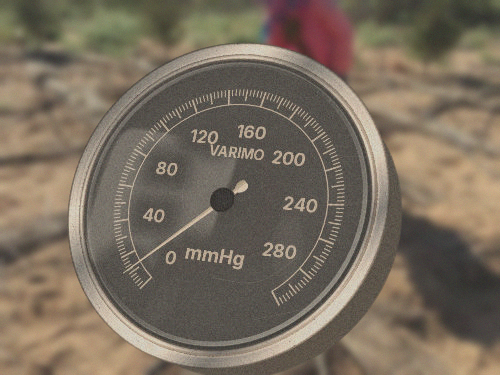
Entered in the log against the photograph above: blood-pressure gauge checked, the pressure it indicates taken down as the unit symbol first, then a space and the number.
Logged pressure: mmHg 10
